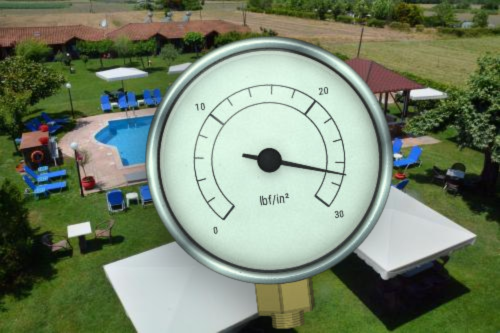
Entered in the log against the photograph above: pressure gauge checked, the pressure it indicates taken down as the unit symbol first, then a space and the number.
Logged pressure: psi 27
